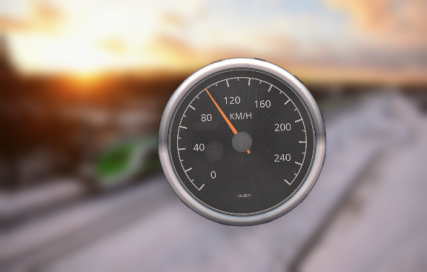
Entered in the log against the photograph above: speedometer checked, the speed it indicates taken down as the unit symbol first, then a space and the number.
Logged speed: km/h 100
